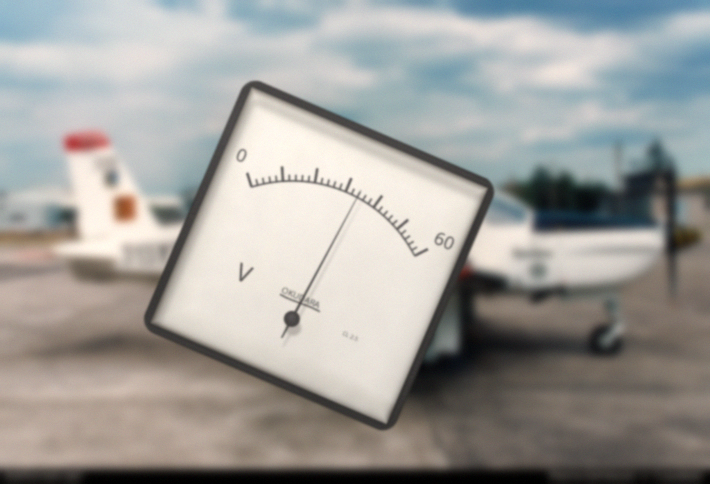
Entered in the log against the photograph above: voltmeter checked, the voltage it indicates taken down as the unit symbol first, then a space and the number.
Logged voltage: V 34
